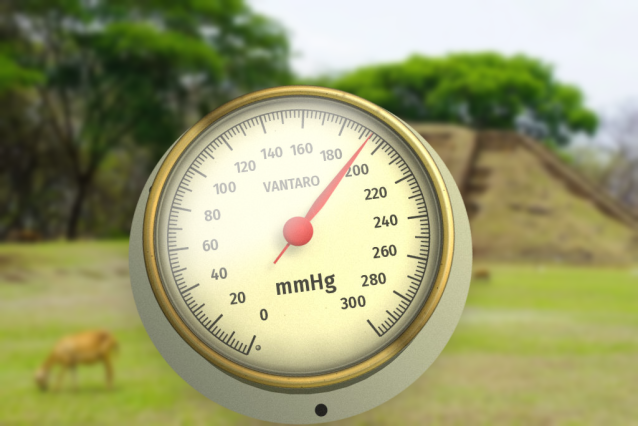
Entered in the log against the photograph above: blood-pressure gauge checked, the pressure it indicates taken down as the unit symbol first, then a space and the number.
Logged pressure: mmHg 194
